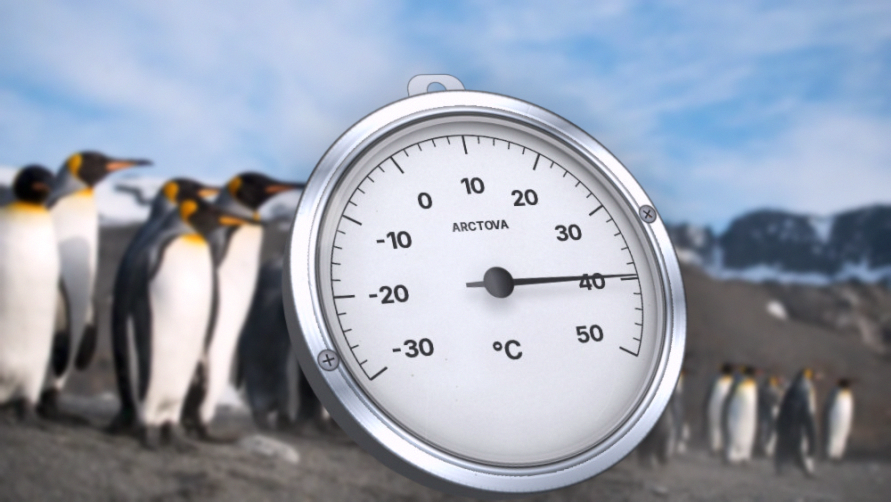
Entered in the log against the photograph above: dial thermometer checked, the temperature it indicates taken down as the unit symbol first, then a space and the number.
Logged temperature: °C 40
